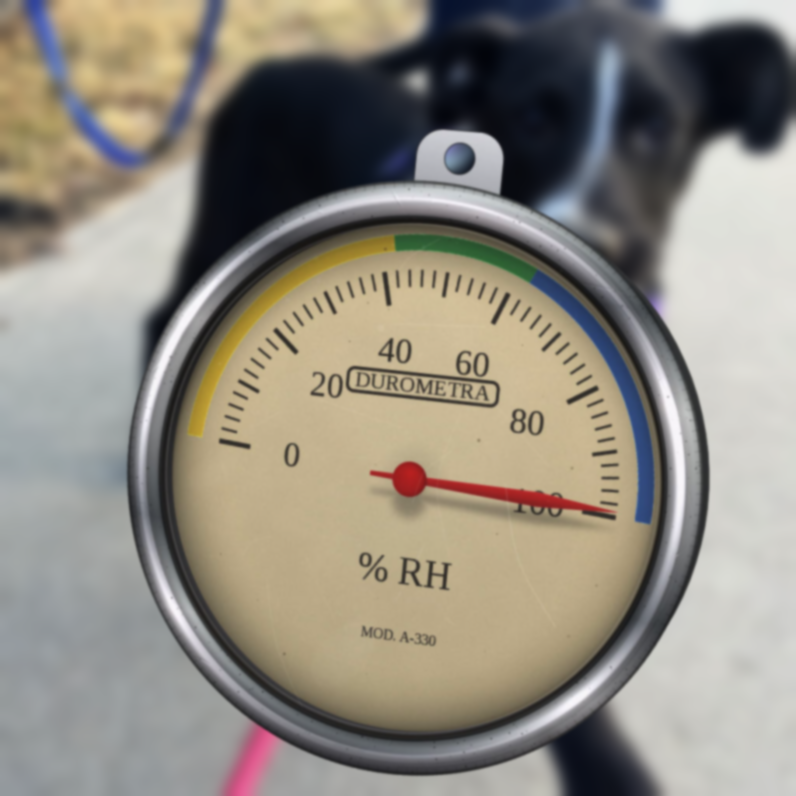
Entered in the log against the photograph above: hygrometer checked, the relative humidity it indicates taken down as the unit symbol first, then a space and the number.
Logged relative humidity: % 99
